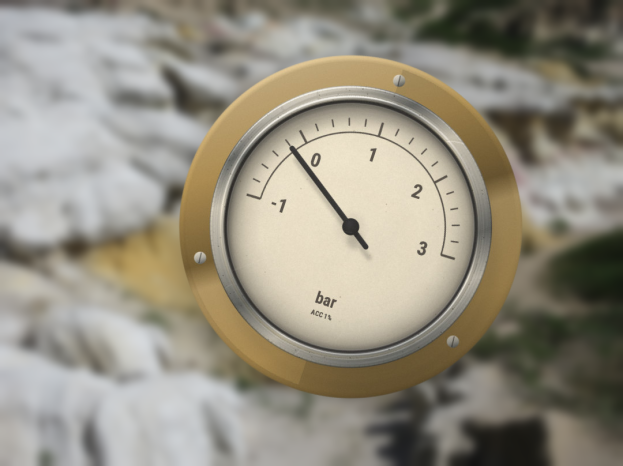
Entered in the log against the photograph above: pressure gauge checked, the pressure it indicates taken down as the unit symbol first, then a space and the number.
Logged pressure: bar -0.2
